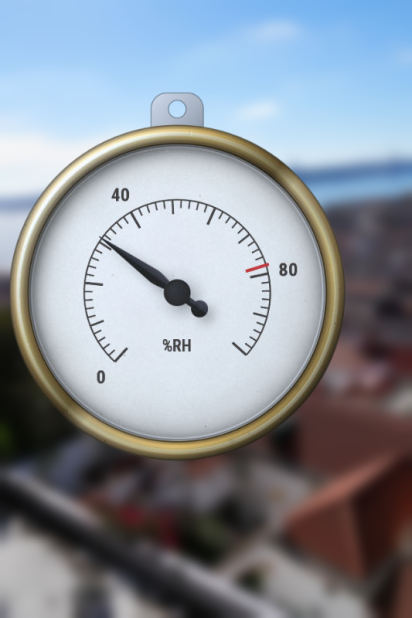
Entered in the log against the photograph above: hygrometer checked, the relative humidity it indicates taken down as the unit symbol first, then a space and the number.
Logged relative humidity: % 31
